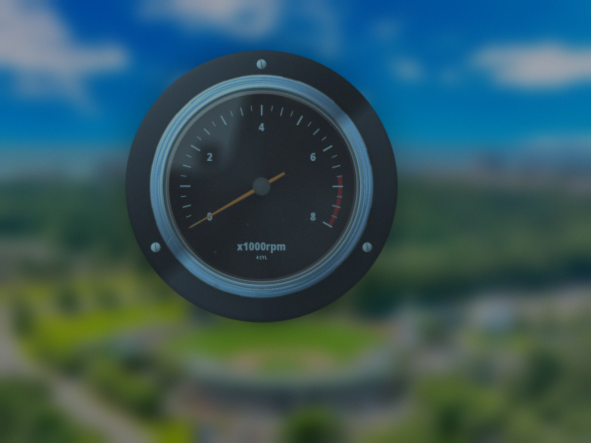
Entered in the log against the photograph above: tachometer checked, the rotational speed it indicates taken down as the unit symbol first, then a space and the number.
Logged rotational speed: rpm 0
